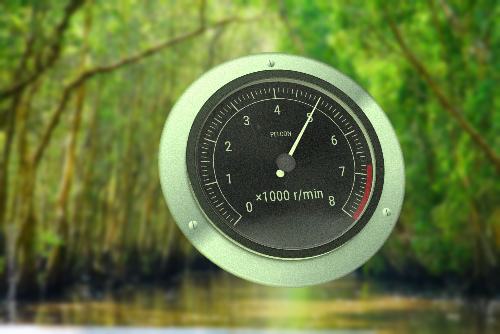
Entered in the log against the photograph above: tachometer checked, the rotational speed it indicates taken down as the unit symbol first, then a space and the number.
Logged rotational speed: rpm 5000
